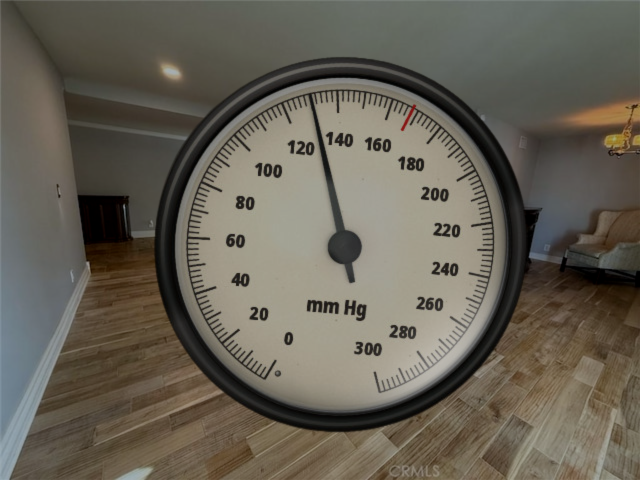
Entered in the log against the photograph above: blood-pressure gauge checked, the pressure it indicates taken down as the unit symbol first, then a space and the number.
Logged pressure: mmHg 130
